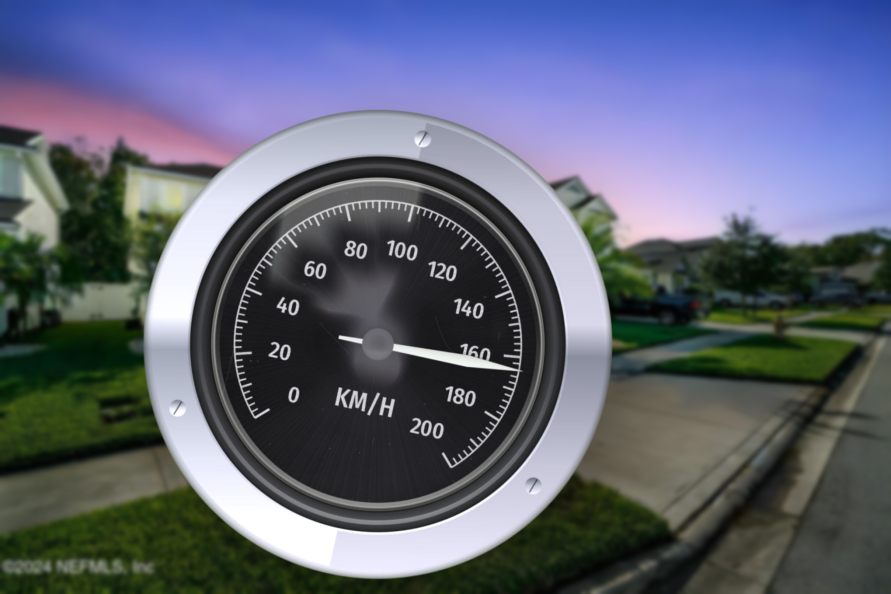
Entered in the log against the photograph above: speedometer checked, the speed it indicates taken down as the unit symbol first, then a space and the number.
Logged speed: km/h 164
